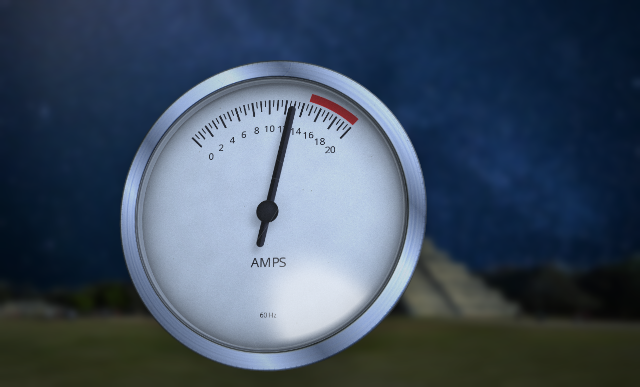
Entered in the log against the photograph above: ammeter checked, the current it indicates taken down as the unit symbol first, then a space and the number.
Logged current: A 13
